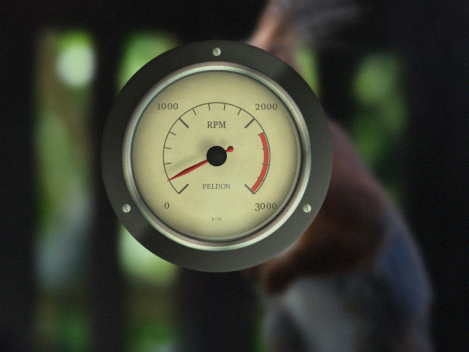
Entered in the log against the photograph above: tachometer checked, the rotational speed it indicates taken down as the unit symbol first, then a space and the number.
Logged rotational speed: rpm 200
